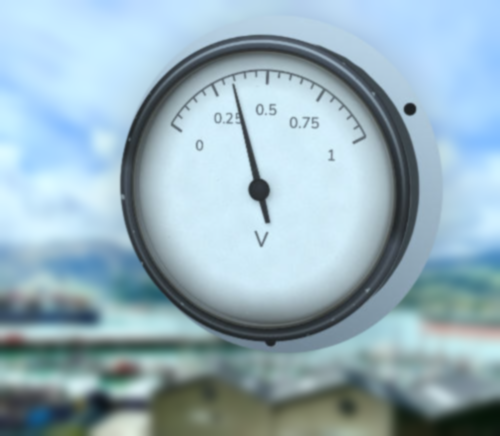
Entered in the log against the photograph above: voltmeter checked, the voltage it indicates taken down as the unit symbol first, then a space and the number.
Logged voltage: V 0.35
